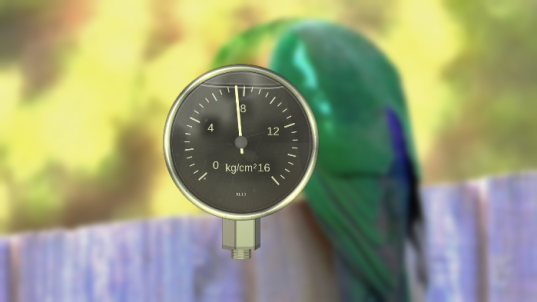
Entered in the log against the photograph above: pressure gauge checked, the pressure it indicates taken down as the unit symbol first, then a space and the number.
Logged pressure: kg/cm² 7.5
